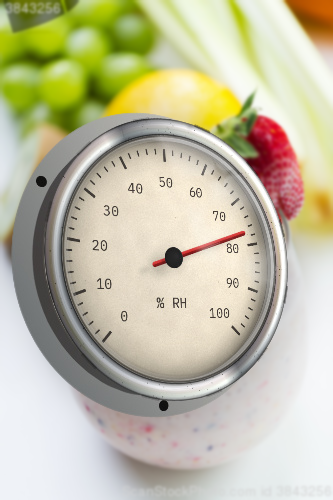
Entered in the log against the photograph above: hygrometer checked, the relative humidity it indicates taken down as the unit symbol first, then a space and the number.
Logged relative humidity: % 77
